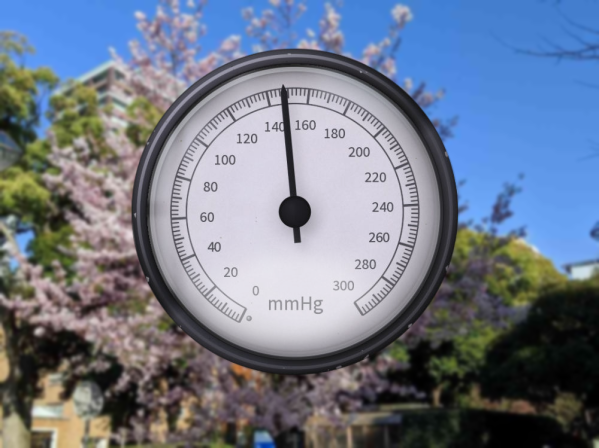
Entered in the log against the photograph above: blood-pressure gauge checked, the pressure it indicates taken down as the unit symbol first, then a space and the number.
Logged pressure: mmHg 148
